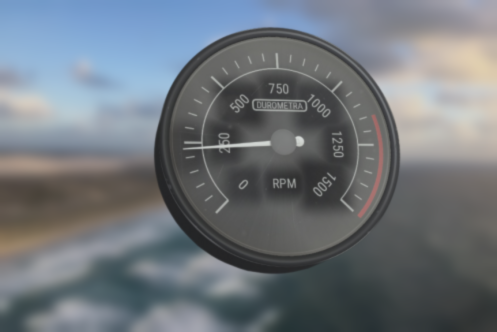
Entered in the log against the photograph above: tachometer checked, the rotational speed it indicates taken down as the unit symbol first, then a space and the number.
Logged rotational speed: rpm 225
